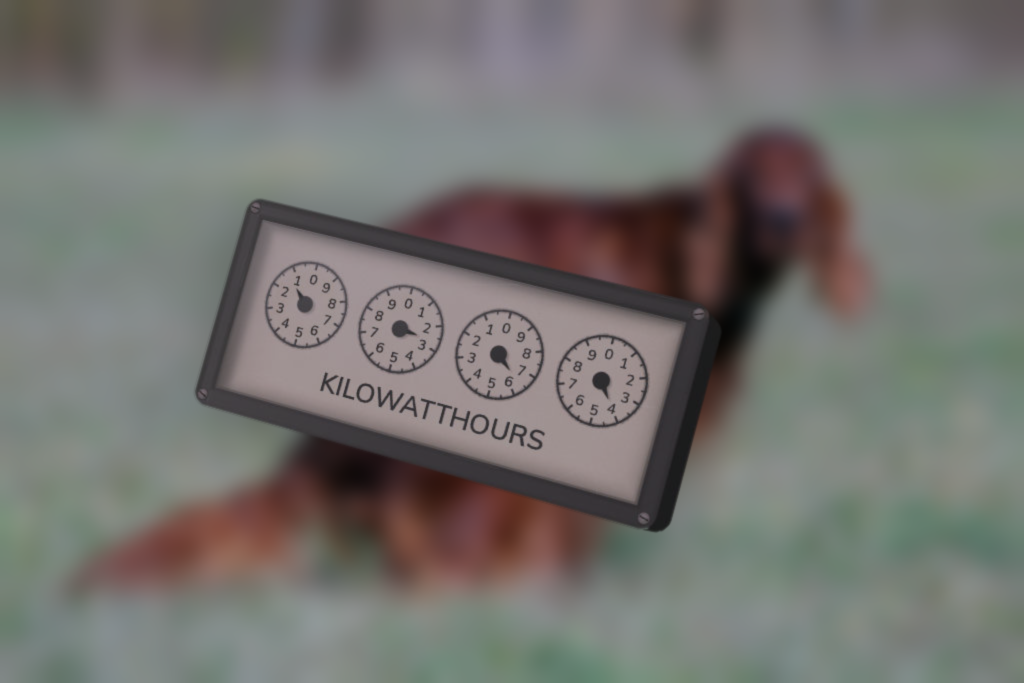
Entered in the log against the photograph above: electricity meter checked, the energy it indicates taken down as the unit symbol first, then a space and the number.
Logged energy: kWh 1264
